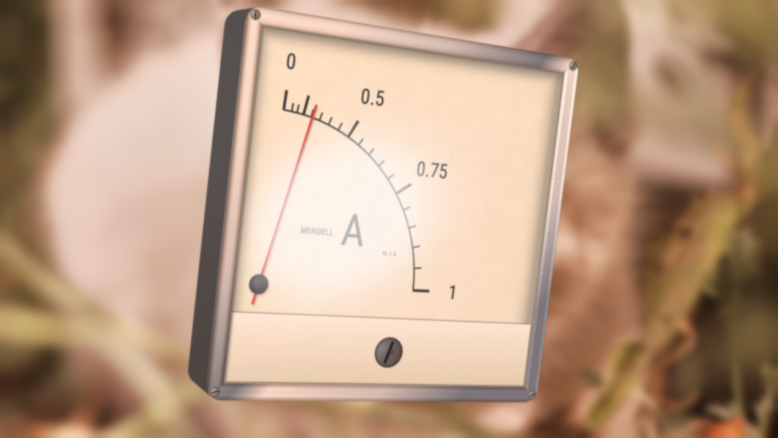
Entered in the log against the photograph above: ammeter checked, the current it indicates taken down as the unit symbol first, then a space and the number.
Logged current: A 0.3
